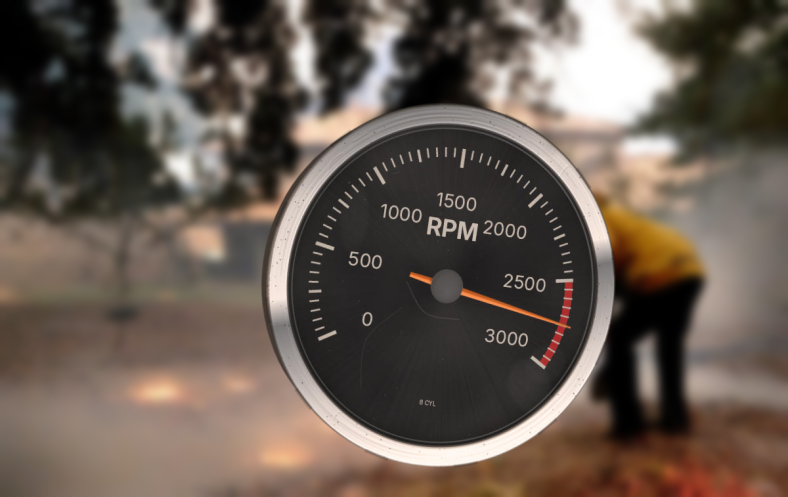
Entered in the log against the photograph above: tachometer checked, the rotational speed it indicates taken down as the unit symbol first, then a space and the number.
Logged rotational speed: rpm 2750
